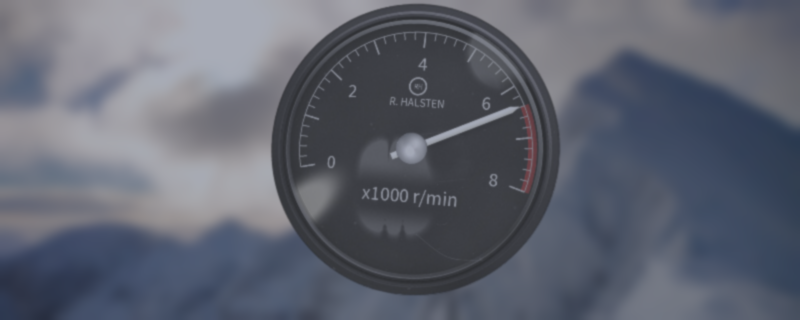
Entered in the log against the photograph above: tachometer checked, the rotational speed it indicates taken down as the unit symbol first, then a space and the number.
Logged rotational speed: rpm 6400
